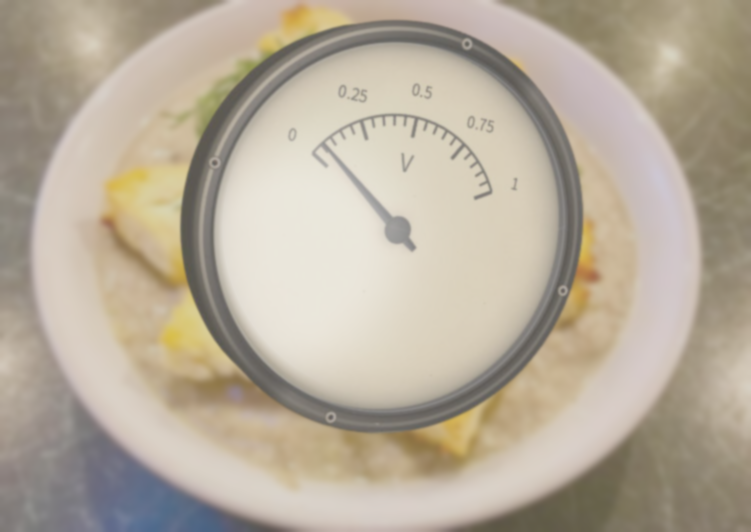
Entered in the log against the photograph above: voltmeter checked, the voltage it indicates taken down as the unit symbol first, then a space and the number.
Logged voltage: V 0.05
